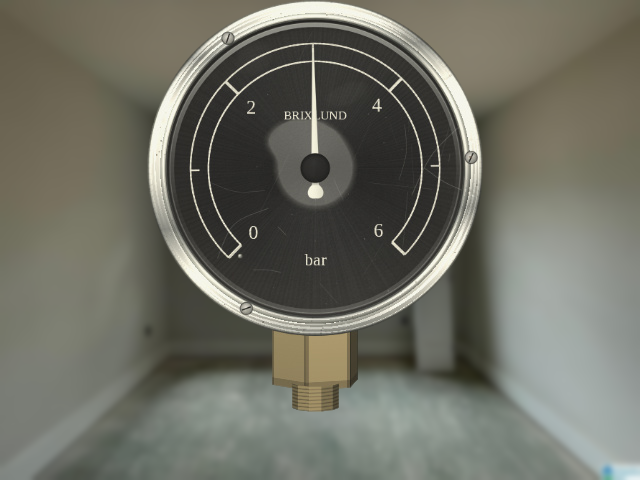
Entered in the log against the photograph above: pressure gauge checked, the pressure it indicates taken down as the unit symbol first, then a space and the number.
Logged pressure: bar 3
